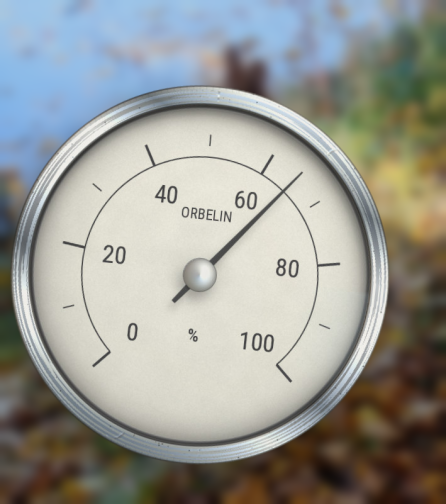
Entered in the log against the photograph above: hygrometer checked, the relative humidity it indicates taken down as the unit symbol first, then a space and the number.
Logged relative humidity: % 65
